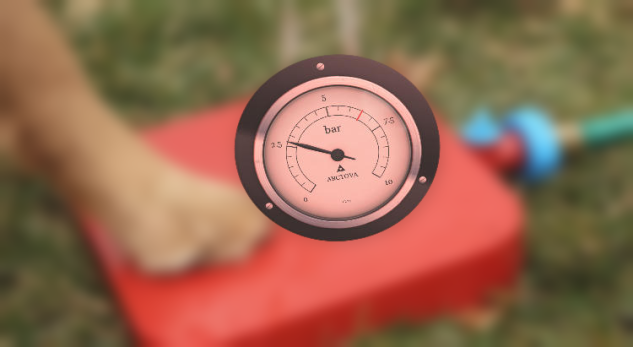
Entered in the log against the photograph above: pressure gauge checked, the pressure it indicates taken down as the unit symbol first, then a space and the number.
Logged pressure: bar 2.75
